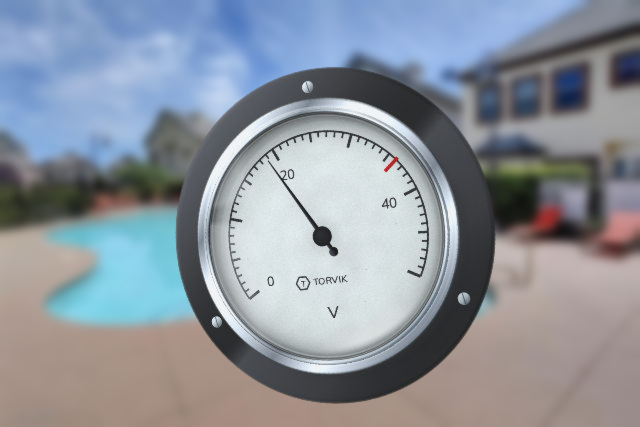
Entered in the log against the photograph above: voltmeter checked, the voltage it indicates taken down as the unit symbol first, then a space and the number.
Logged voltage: V 19
